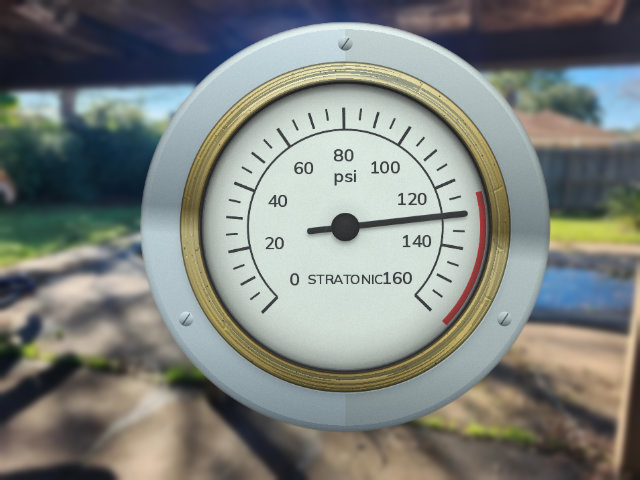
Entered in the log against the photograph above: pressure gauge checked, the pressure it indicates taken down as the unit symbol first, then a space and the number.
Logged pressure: psi 130
